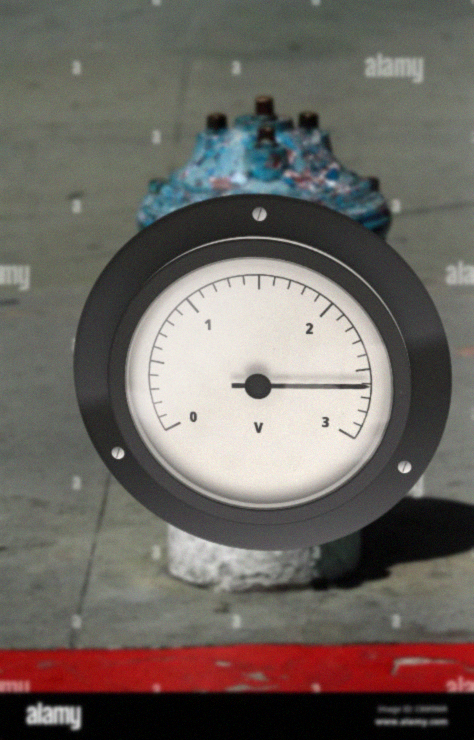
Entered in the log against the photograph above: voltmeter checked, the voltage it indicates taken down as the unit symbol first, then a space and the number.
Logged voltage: V 2.6
